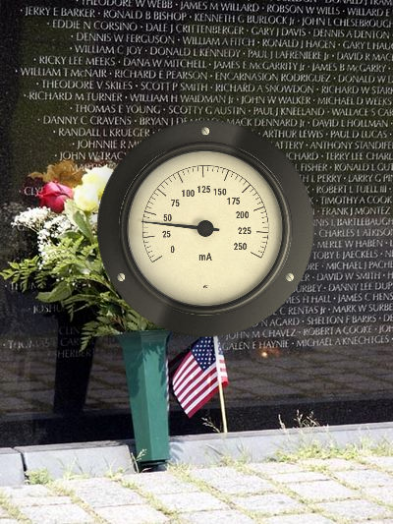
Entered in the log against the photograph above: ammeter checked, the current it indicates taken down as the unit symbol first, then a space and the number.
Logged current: mA 40
